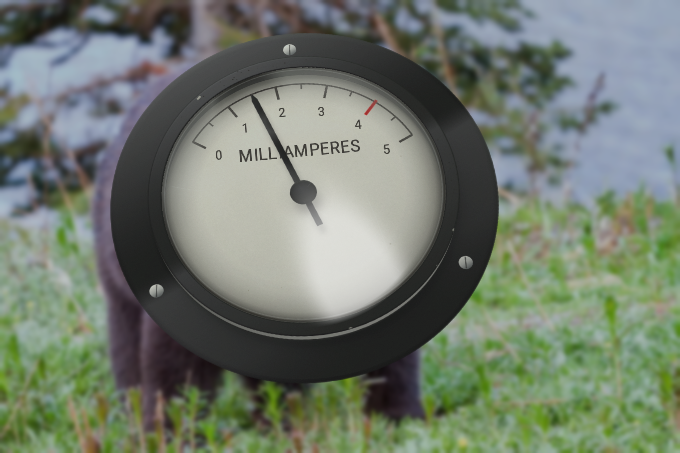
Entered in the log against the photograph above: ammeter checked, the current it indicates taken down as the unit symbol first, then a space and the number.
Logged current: mA 1.5
